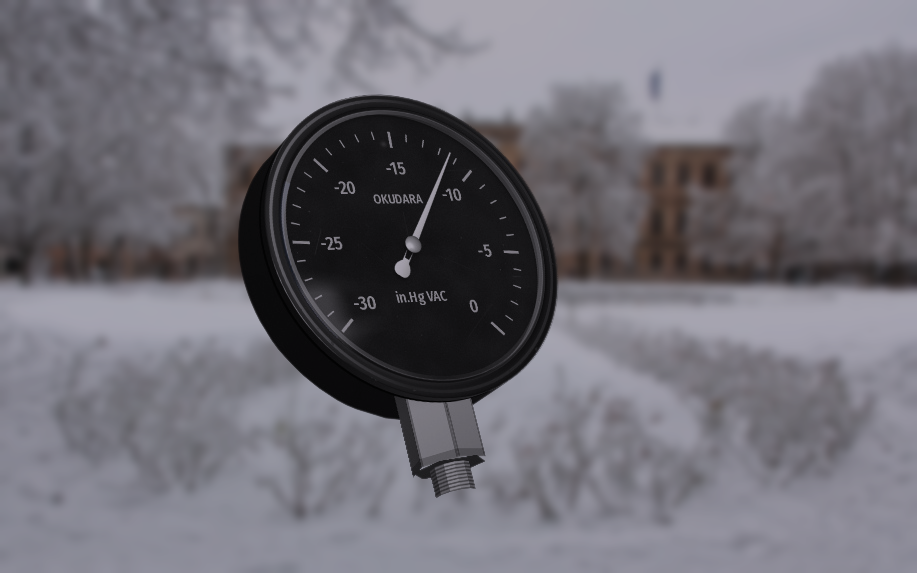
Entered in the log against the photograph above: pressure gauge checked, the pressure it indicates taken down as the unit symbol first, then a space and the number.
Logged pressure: inHg -11.5
